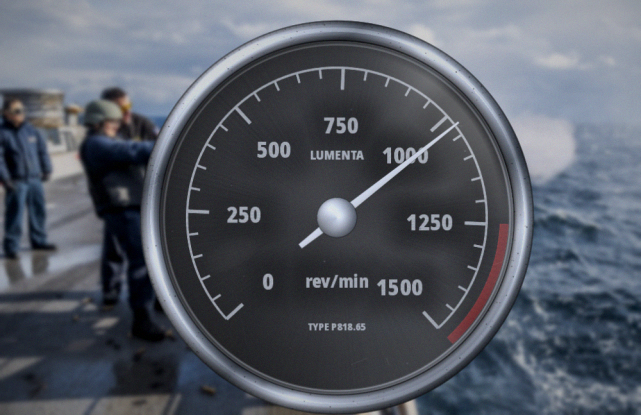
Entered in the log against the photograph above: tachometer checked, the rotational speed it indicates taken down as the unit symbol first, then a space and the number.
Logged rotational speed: rpm 1025
